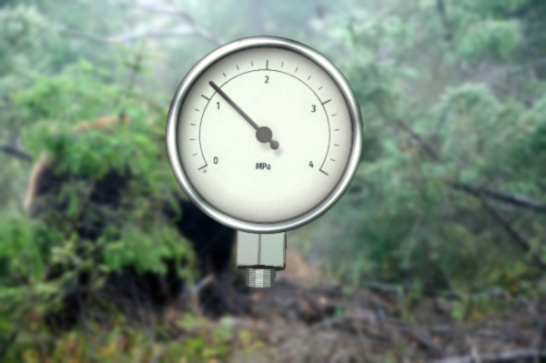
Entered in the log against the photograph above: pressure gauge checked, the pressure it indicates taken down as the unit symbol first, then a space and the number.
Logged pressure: MPa 1.2
